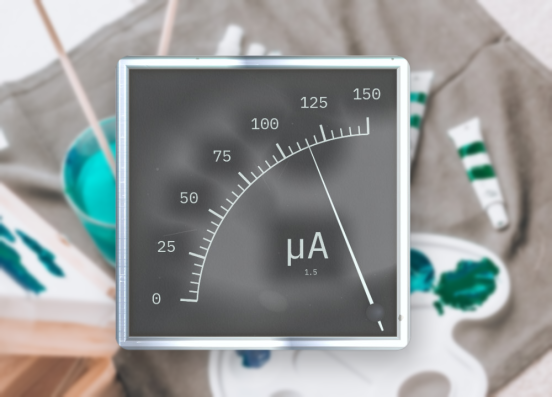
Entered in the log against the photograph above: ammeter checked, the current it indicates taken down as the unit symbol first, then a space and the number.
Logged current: µA 115
